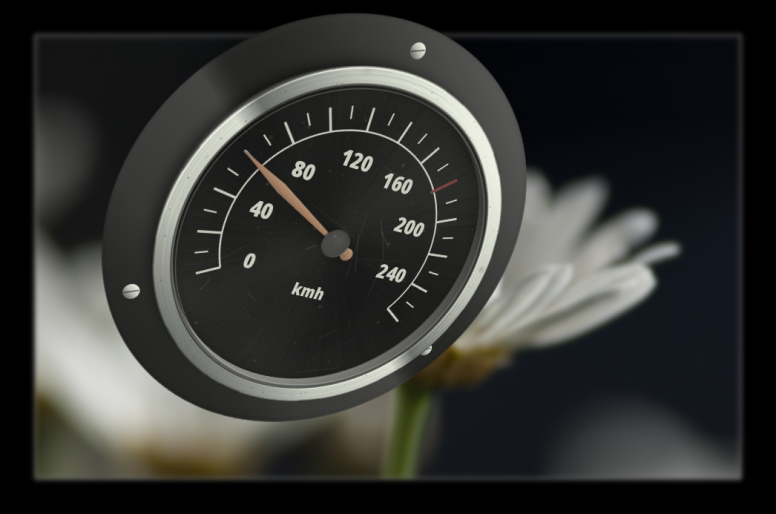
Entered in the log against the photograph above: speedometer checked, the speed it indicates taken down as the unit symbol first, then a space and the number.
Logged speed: km/h 60
